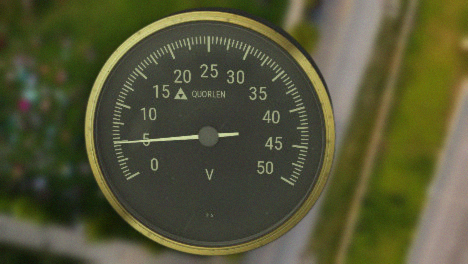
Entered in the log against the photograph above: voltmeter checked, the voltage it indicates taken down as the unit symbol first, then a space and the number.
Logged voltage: V 5
